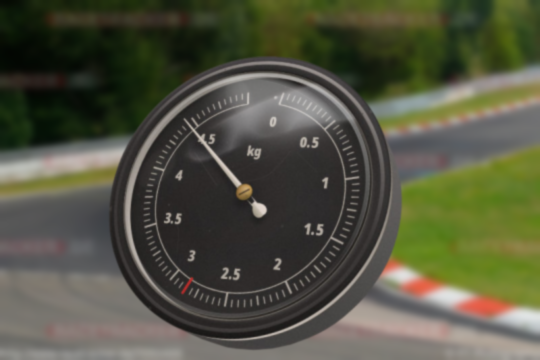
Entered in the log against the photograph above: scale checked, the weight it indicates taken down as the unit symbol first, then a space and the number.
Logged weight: kg 4.45
